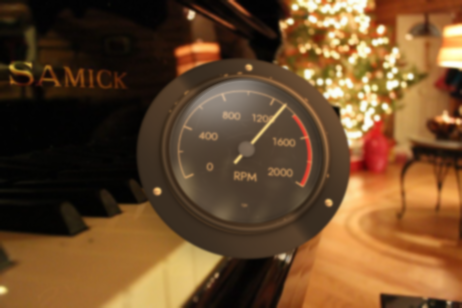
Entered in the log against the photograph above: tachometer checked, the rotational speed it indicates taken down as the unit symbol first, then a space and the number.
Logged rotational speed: rpm 1300
